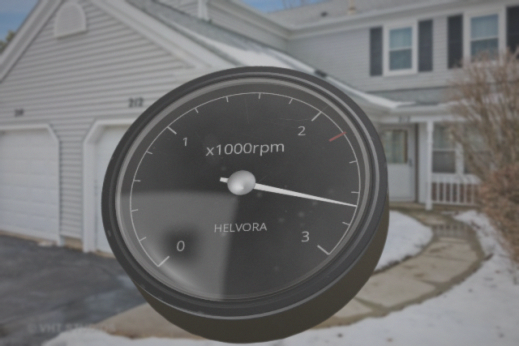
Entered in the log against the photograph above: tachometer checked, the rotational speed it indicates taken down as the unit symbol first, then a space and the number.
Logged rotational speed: rpm 2700
